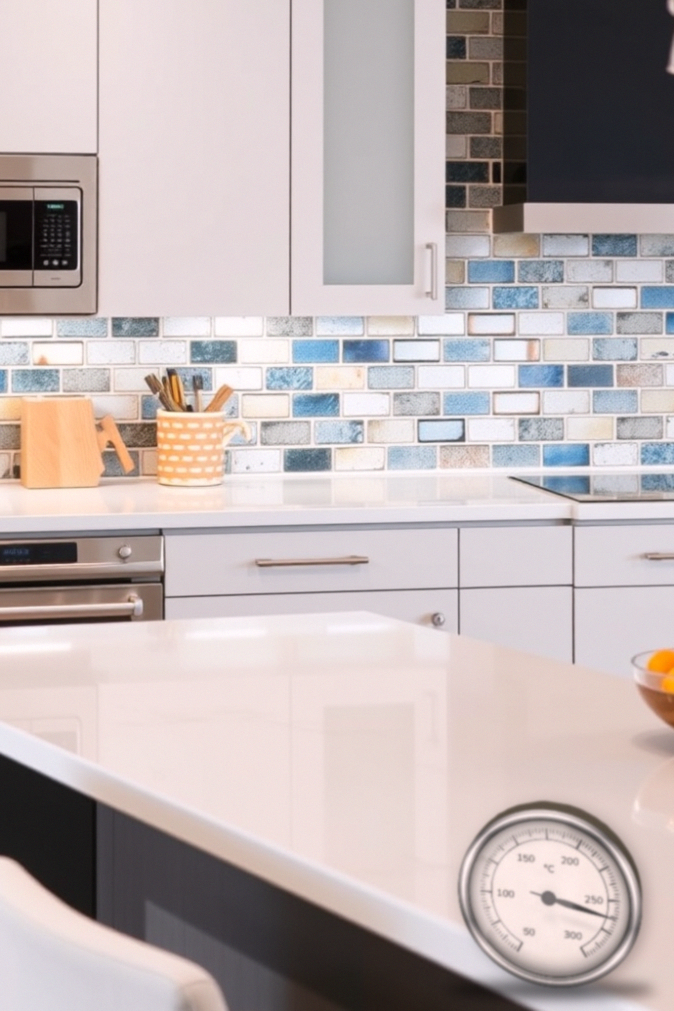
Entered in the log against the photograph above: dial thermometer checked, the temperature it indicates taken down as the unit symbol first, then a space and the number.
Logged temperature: °C 262.5
